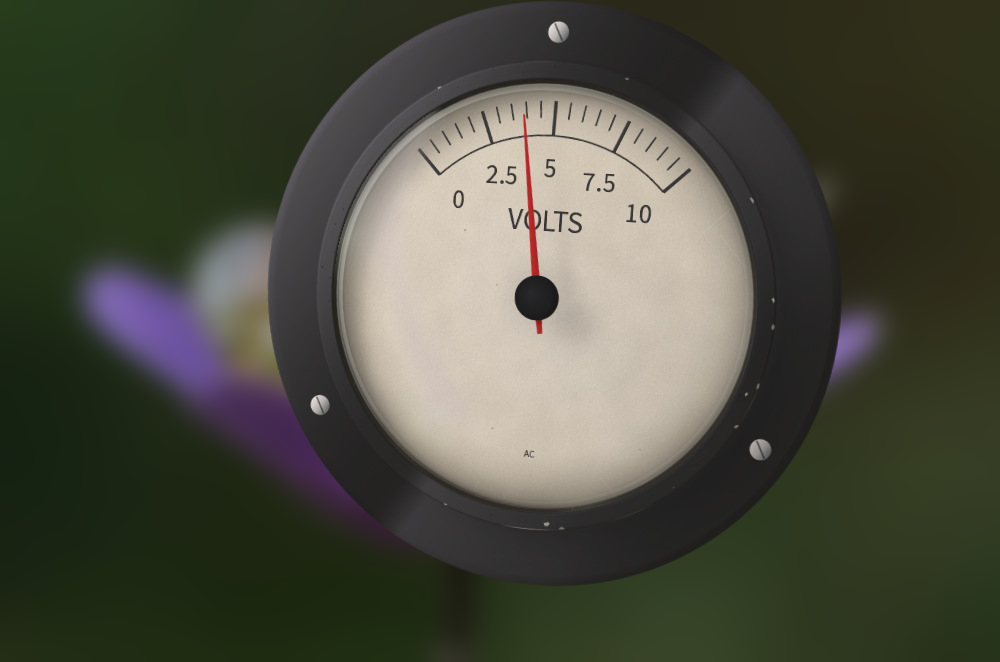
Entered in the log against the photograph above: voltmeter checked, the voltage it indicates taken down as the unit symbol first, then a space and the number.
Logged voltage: V 4
